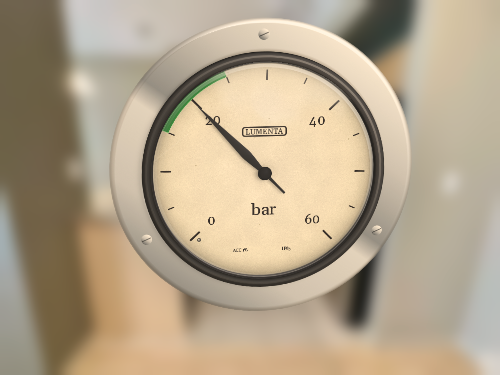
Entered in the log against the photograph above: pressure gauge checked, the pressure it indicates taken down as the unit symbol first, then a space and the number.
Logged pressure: bar 20
